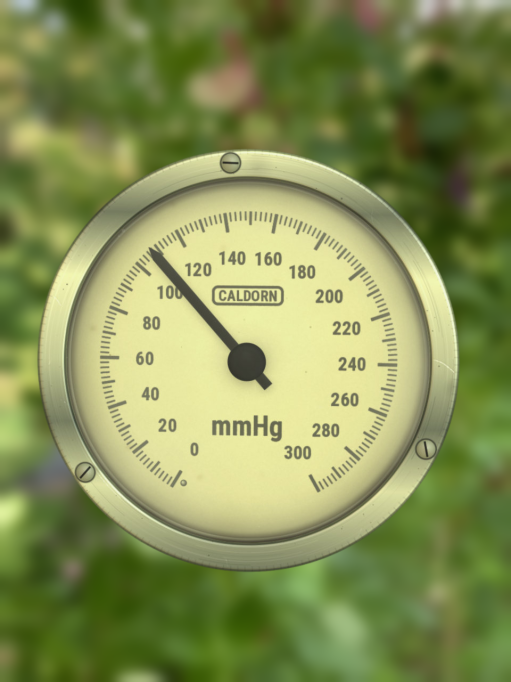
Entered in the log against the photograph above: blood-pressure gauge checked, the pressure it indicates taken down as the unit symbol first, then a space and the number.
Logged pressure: mmHg 108
